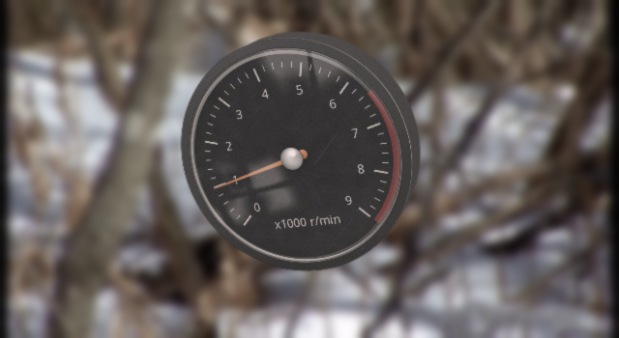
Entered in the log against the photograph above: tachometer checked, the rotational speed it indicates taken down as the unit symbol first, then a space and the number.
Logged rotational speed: rpm 1000
